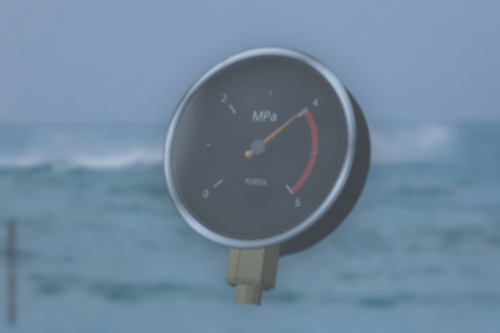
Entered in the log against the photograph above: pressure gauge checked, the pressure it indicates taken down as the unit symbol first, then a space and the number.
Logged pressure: MPa 4
